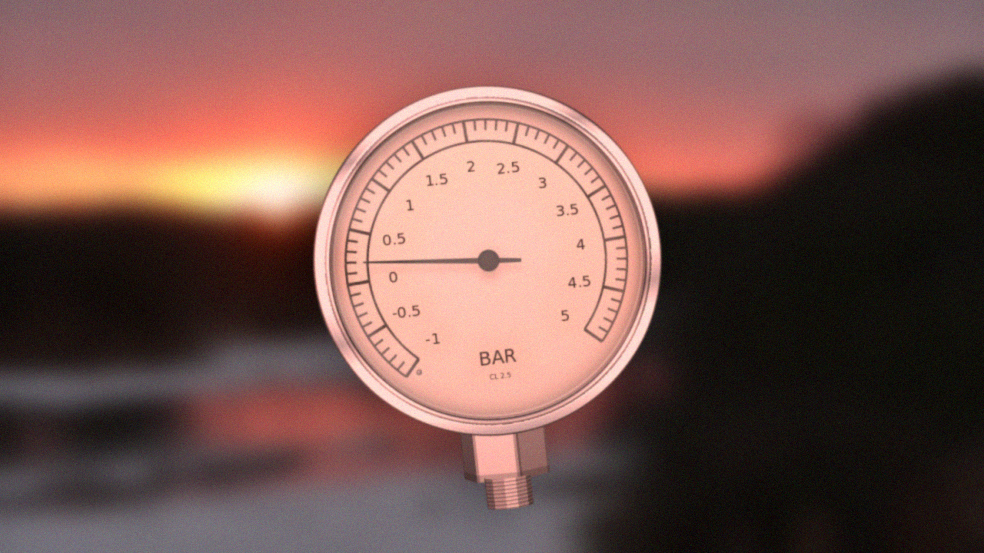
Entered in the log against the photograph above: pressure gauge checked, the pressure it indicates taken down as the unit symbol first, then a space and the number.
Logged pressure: bar 0.2
